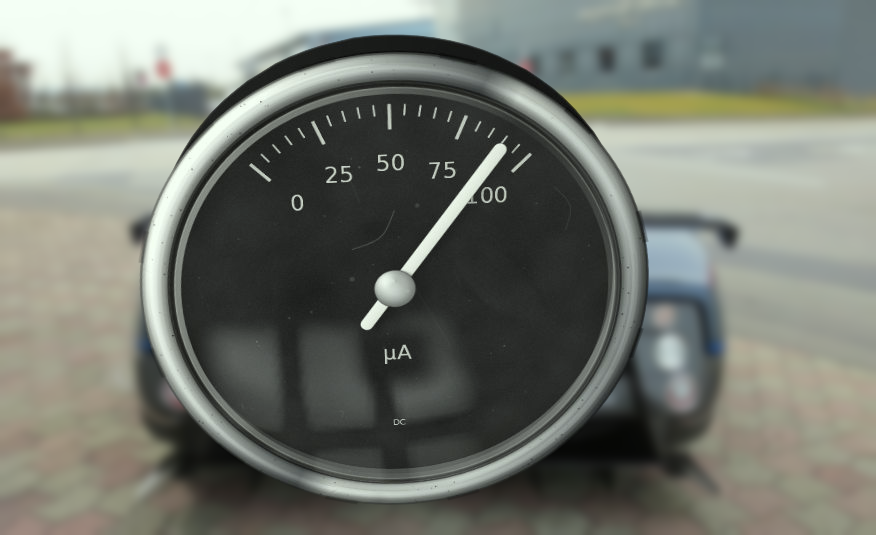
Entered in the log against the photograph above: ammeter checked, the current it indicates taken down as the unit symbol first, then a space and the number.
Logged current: µA 90
